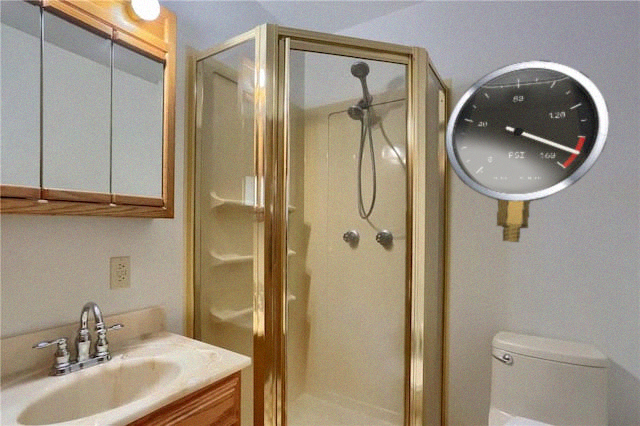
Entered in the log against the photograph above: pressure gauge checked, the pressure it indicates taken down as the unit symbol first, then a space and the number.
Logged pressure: psi 150
